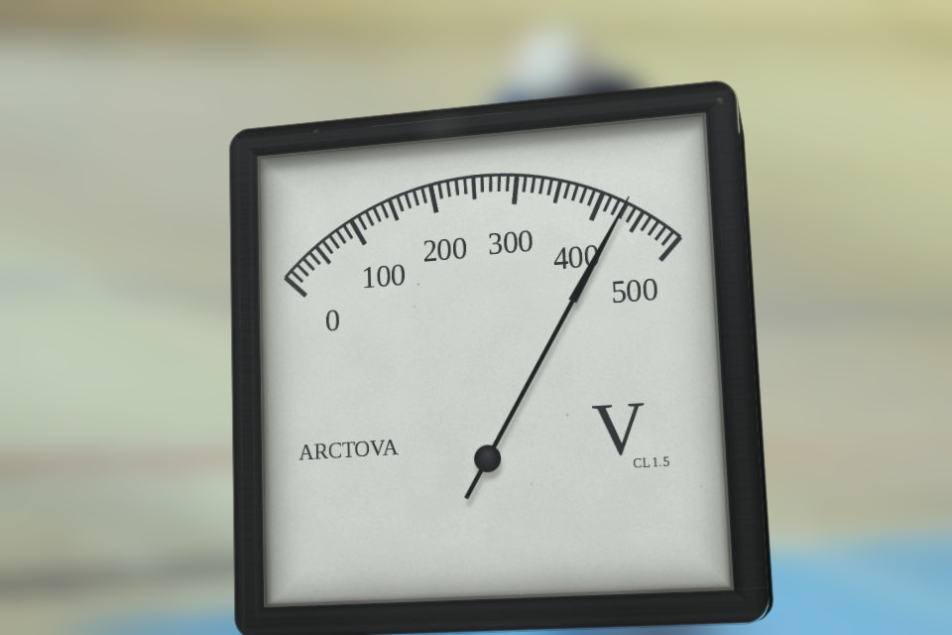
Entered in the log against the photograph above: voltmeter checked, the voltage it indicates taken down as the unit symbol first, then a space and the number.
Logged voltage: V 430
